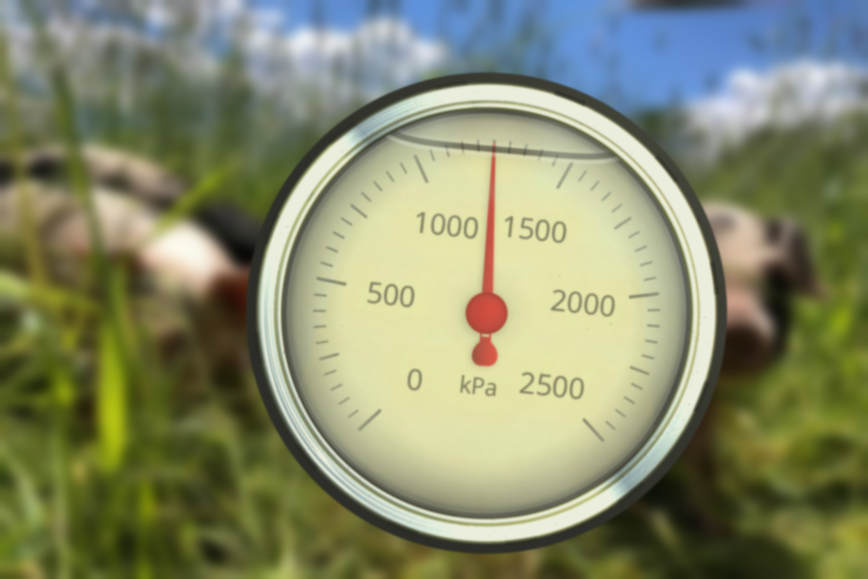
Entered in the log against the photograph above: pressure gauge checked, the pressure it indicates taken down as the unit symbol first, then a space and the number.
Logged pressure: kPa 1250
